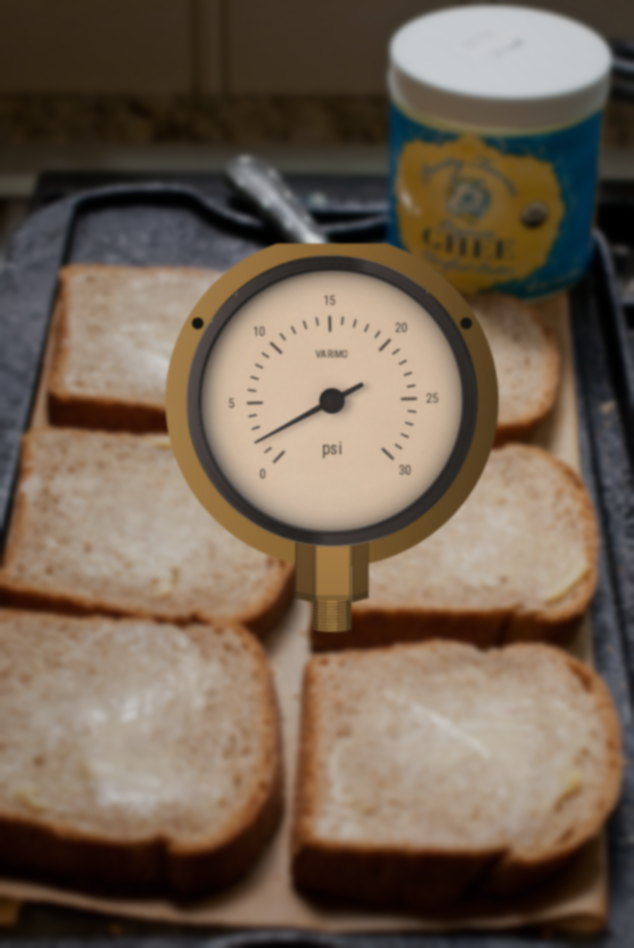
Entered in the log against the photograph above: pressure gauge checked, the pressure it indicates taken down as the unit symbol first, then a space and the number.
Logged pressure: psi 2
